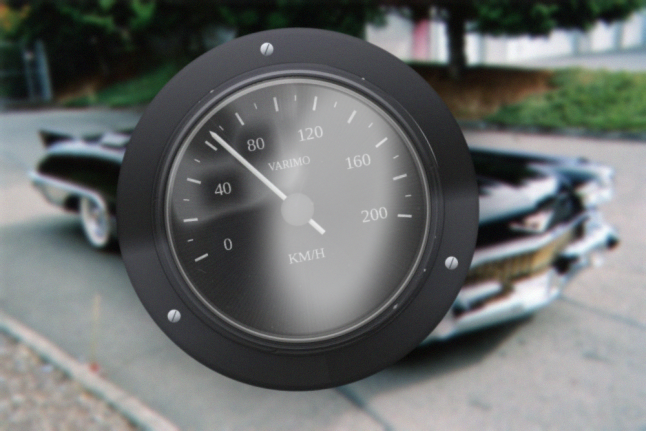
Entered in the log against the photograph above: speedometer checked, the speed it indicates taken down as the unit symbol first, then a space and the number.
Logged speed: km/h 65
